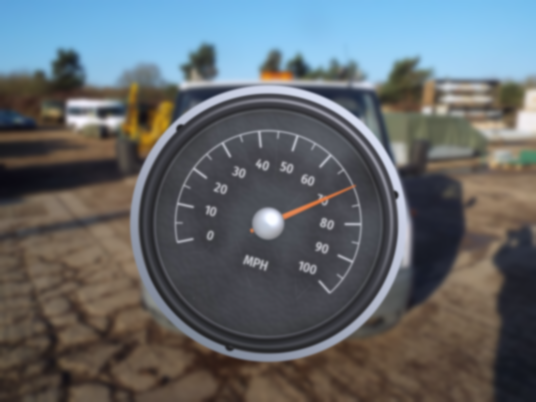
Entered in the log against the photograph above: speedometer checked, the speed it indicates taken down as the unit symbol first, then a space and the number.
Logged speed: mph 70
